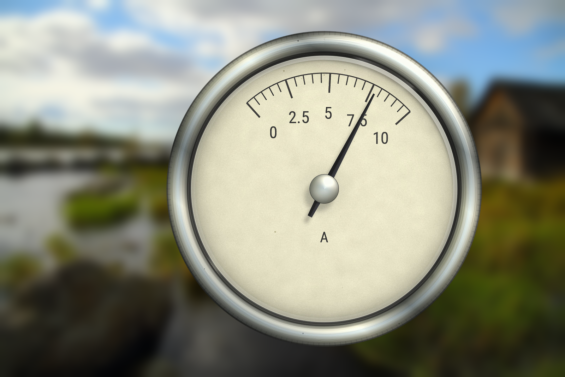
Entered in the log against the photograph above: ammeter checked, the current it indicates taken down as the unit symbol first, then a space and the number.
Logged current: A 7.75
